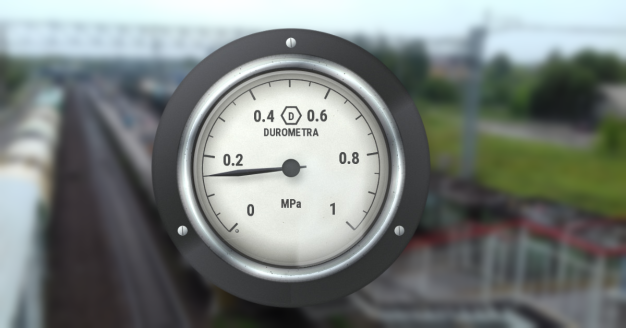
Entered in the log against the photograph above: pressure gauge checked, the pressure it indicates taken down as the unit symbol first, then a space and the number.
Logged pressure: MPa 0.15
